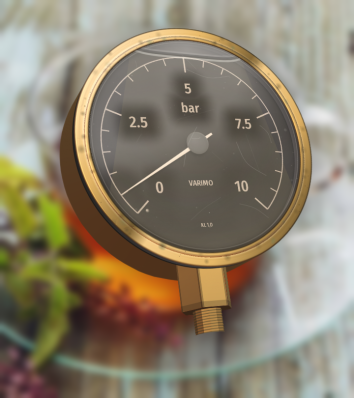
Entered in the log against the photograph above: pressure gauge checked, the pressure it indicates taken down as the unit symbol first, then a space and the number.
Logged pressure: bar 0.5
